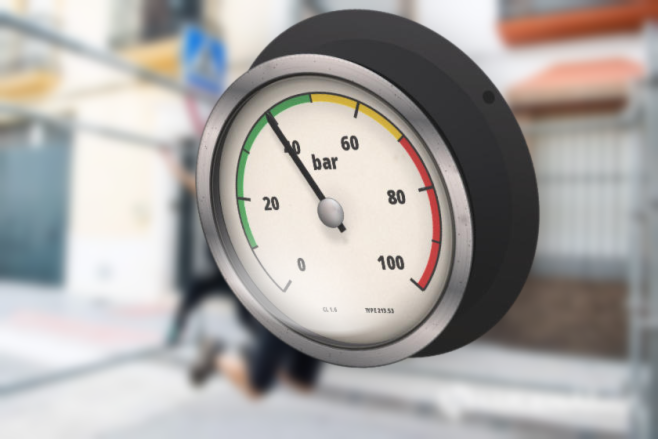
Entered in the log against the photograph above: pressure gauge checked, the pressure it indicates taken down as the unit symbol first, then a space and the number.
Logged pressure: bar 40
